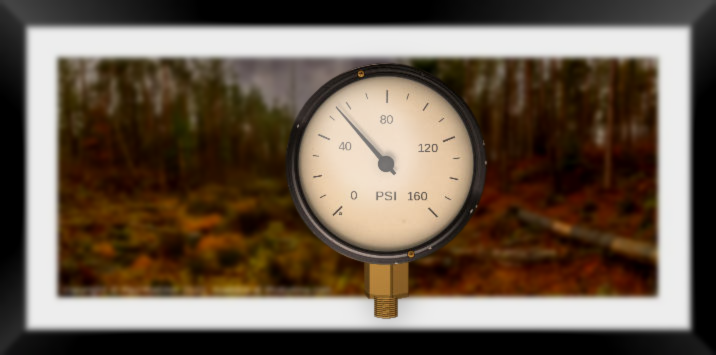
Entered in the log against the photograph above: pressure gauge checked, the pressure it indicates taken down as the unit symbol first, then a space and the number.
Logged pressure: psi 55
